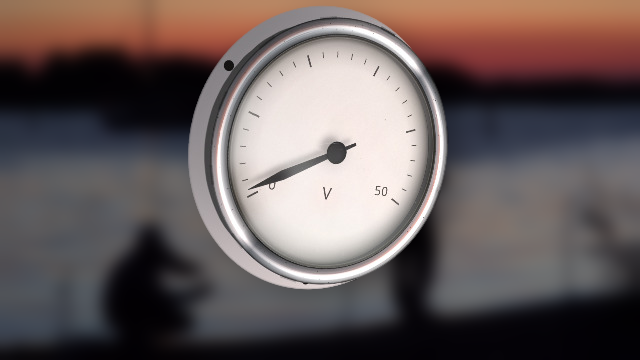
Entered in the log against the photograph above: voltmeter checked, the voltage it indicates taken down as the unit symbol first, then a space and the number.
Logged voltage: V 1
